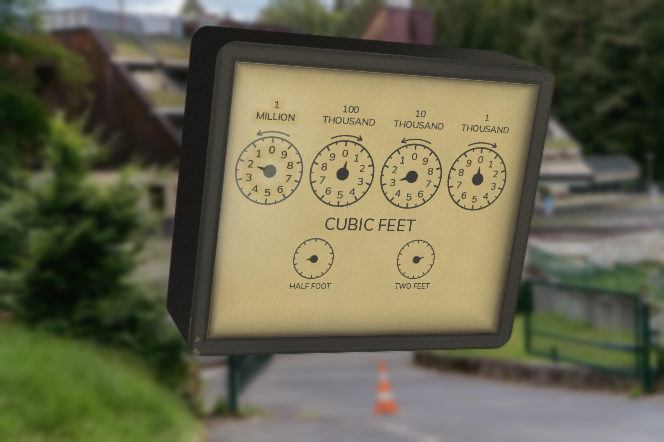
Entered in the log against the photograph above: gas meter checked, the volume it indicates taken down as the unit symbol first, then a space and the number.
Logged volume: ft³ 203000
